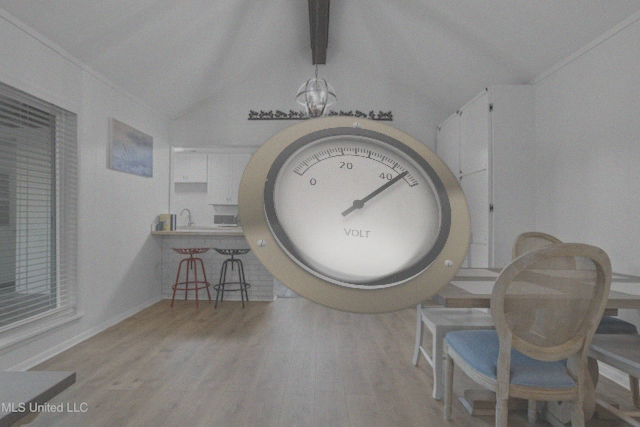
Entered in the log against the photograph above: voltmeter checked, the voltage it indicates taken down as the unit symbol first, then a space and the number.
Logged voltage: V 45
